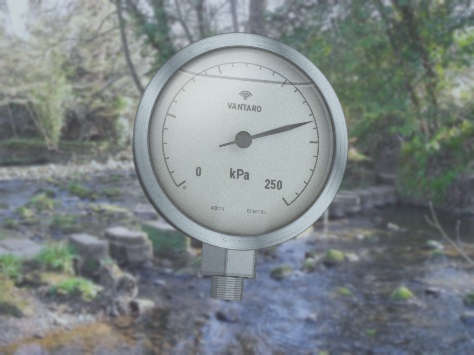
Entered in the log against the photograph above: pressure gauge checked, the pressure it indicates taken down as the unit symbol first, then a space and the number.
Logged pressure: kPa 185
